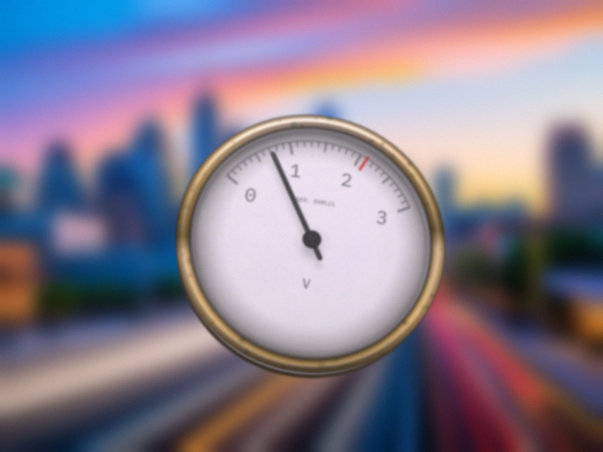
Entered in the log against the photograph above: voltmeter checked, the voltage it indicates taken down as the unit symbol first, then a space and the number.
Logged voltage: V 0.7
